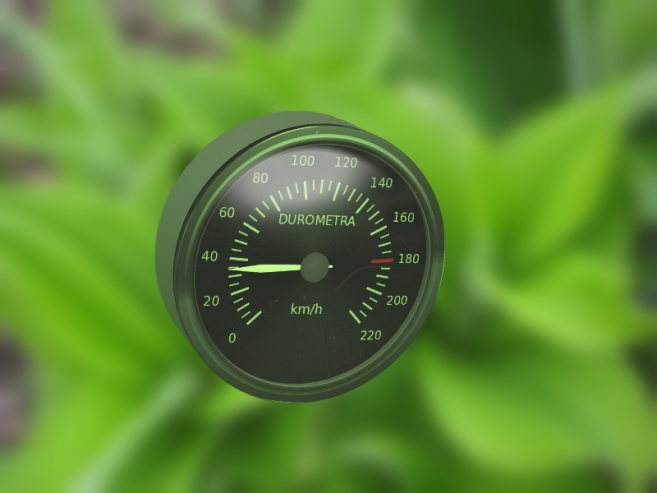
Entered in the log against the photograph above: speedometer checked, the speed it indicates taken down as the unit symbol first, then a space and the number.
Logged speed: km/h 35
